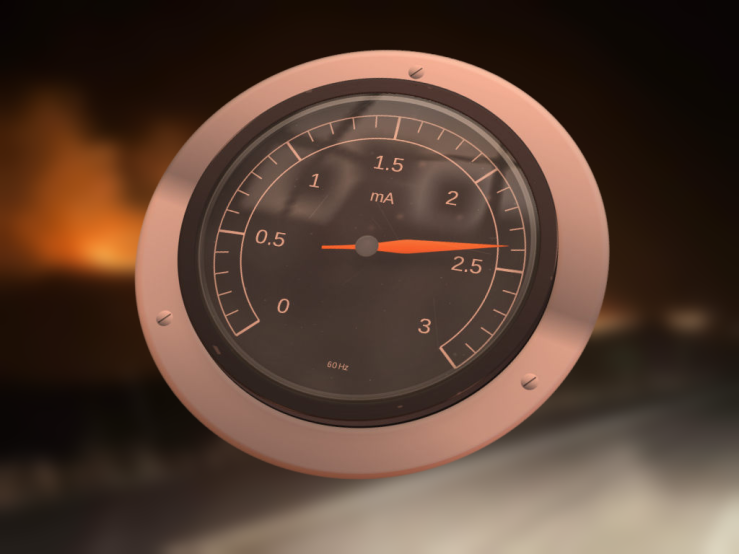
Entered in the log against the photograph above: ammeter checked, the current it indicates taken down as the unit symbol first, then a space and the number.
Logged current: mA 2.4
